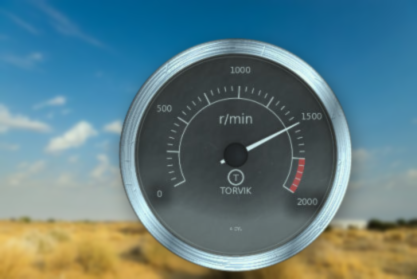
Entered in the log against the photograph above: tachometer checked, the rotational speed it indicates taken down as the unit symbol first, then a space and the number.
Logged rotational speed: rpm 1500
